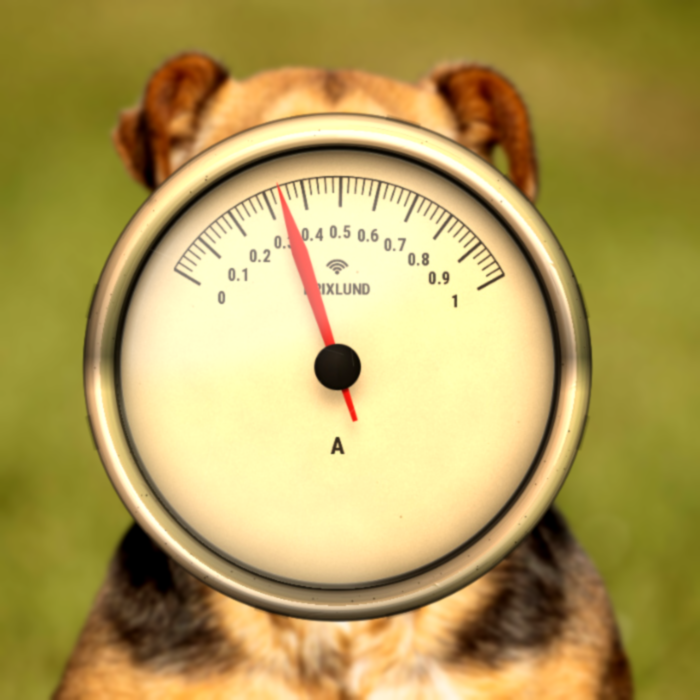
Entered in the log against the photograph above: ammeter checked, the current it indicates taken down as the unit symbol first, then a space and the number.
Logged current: A 0.34
